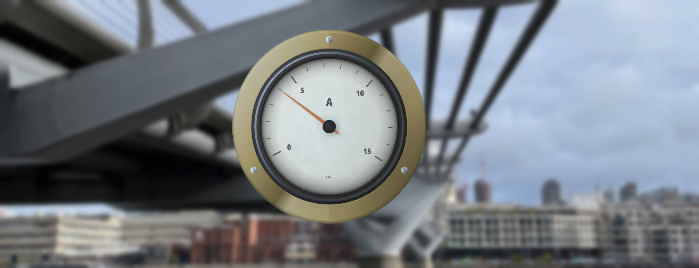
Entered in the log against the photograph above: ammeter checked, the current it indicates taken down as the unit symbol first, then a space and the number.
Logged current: A 4
